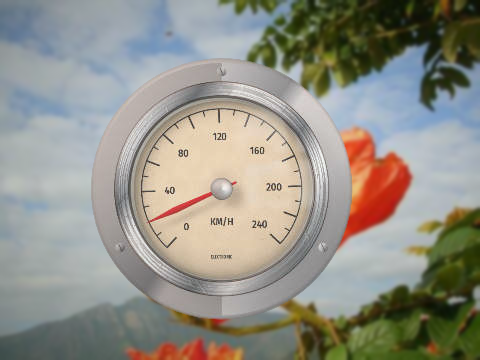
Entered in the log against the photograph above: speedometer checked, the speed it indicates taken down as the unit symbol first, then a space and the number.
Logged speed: km/h 20
